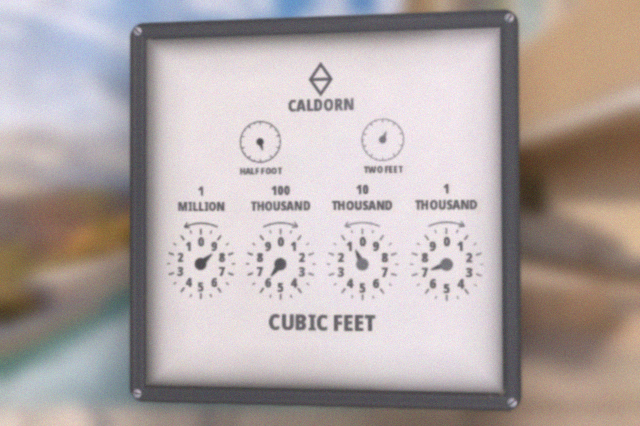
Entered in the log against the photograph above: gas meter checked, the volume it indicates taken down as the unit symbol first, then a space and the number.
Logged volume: ft³ 860700
